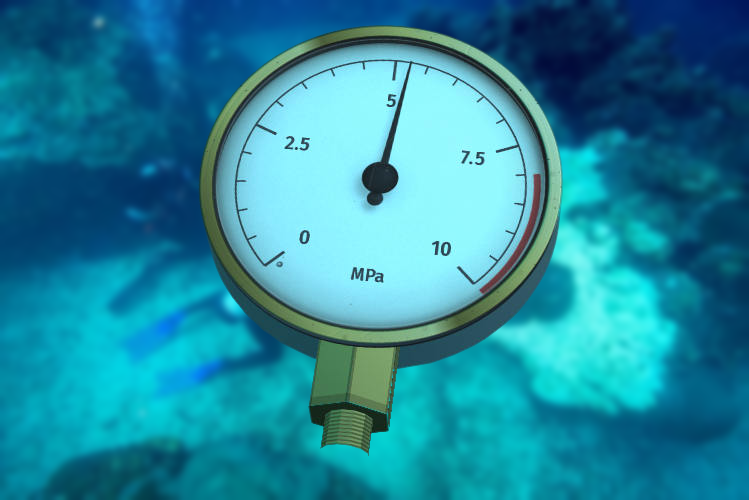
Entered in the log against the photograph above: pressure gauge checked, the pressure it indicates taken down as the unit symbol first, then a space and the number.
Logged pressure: MPa 5.25
